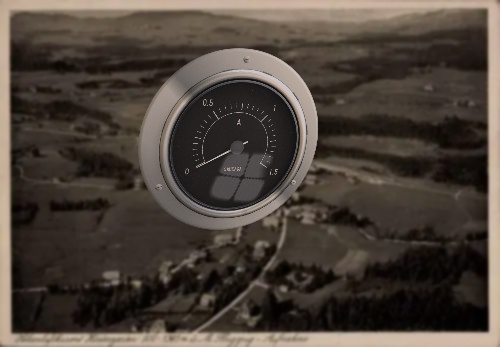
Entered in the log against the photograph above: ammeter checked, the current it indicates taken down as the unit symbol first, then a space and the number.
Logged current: A 0
